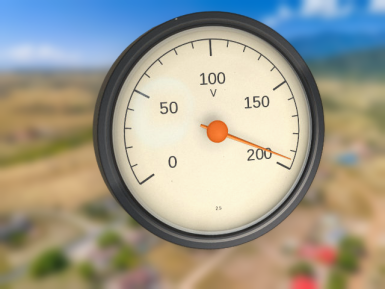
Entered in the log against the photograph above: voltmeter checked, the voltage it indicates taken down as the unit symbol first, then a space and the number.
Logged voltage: V 195
